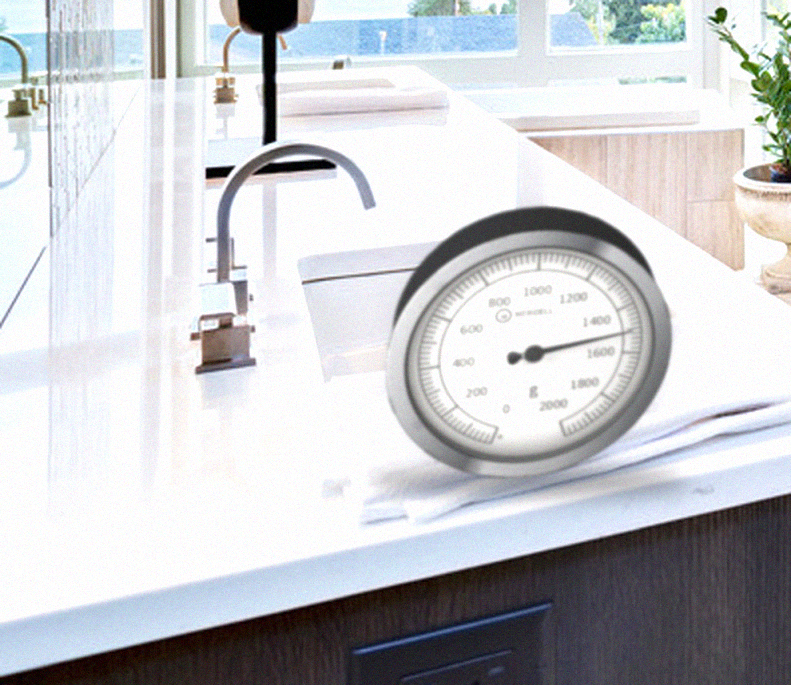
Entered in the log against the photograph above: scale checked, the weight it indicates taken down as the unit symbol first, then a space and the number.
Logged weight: g 1500
